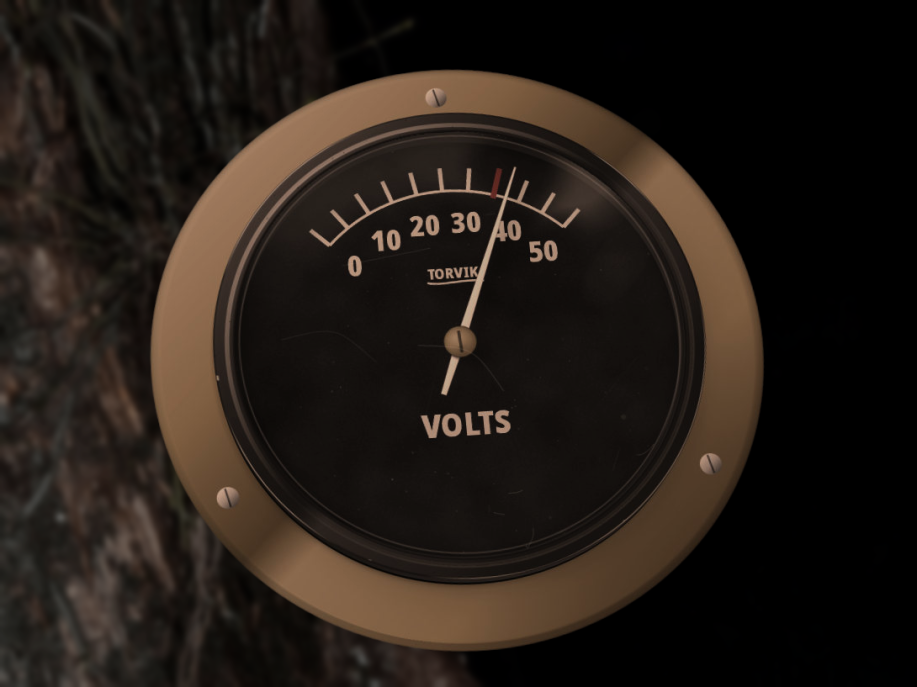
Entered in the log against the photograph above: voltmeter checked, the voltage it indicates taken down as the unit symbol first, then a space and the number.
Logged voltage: V 37.5
